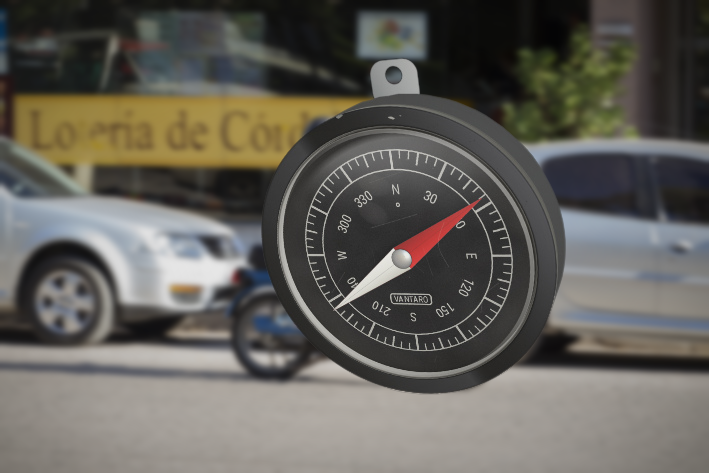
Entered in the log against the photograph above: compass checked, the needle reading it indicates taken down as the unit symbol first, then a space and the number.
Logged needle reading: ° 55
